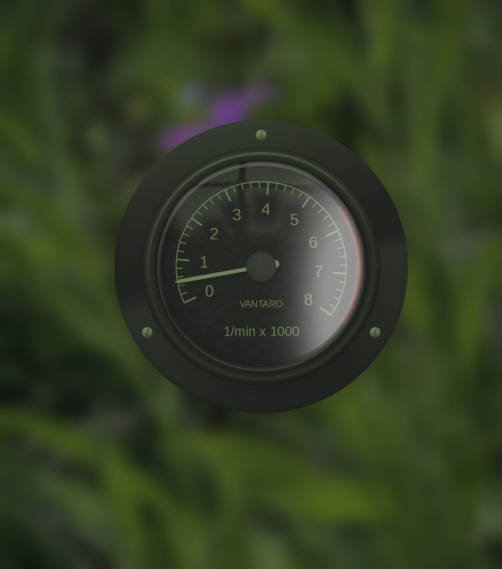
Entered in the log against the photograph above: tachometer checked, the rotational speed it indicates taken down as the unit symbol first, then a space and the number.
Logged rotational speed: rpm 500
